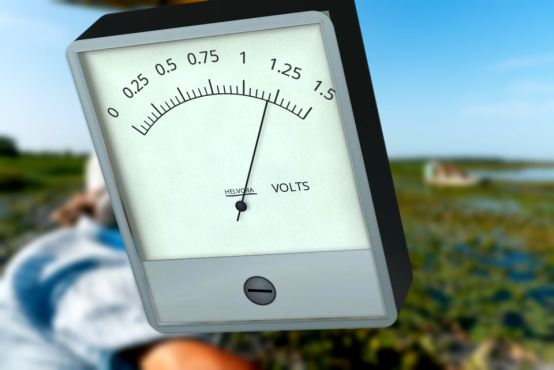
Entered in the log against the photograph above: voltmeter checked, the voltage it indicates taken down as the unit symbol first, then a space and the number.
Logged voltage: V 1.2
